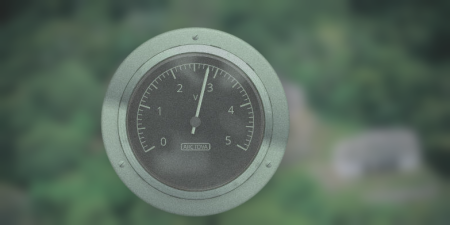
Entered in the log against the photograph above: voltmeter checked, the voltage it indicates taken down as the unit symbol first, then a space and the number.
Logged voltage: V 2.8
